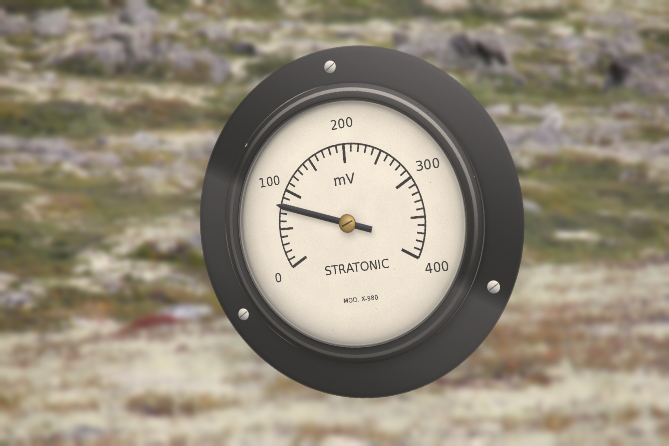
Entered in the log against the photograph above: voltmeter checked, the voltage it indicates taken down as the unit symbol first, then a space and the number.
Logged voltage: mV 80
